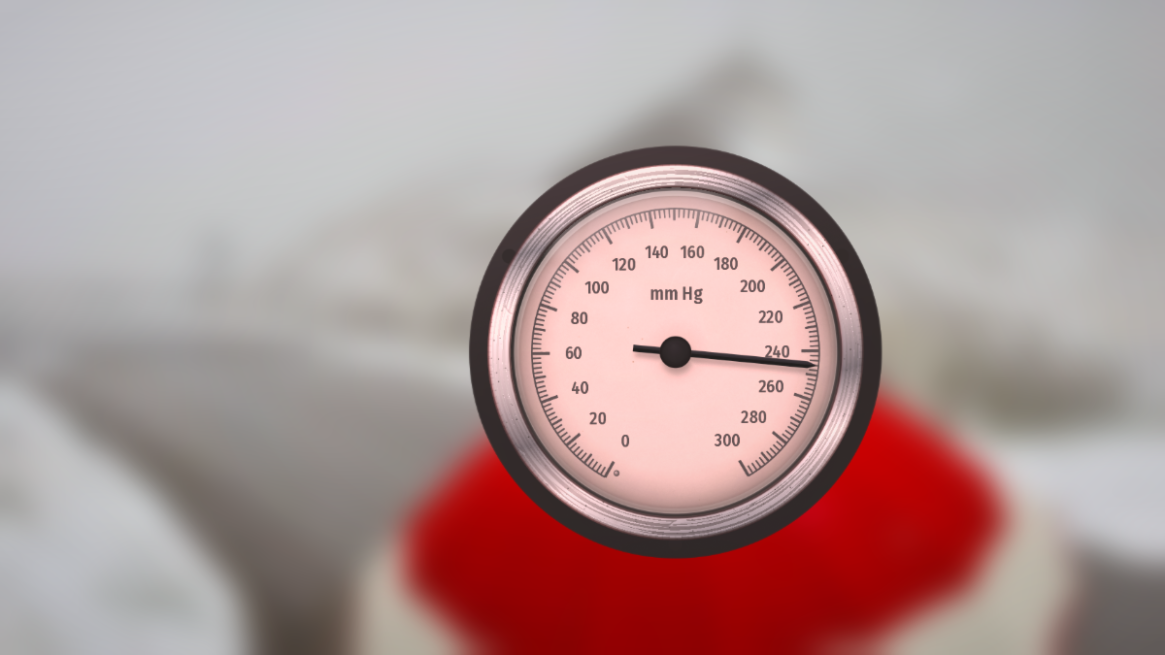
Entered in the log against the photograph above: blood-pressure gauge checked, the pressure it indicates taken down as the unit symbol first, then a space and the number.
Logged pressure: mmHg 246
